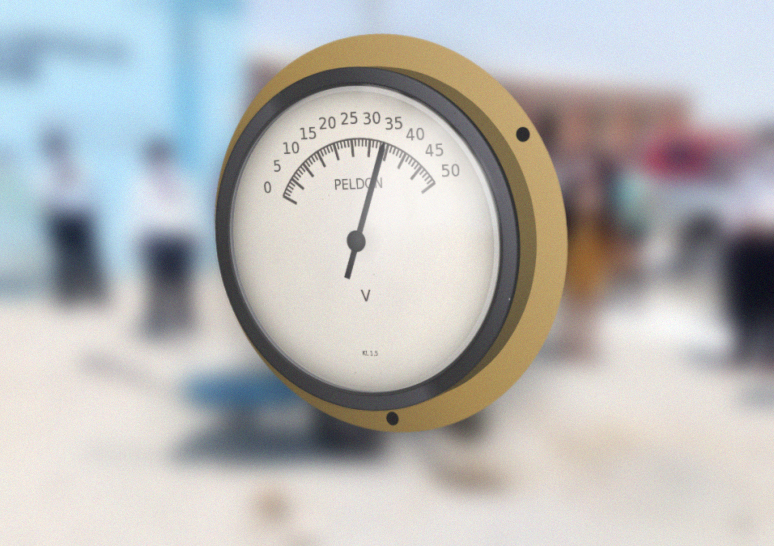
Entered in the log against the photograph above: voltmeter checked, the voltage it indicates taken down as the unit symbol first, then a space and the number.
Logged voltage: V 35
